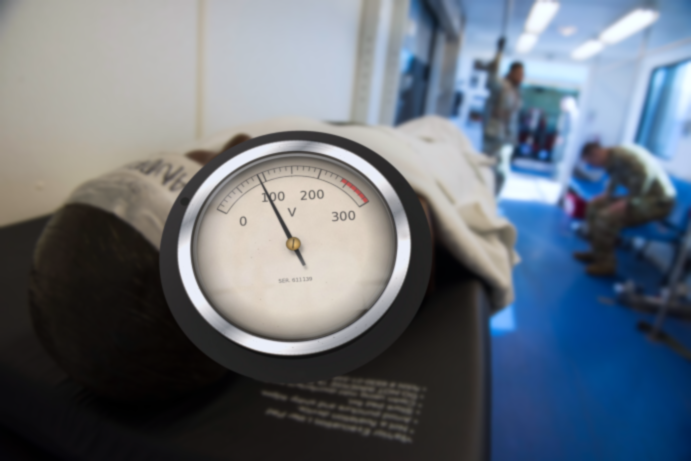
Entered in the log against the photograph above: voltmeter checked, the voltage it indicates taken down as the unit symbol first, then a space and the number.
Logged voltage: V 90
